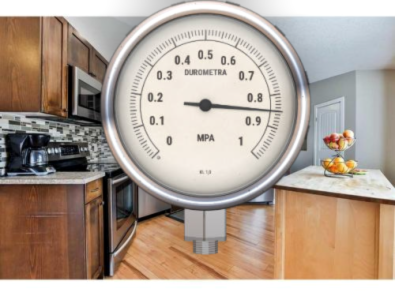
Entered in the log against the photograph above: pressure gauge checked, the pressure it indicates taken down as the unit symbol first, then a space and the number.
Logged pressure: MPa 0.85
